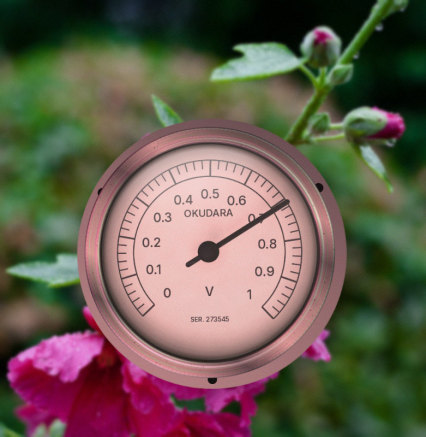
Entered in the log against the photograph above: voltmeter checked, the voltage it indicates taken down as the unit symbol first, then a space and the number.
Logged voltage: V 0.71
